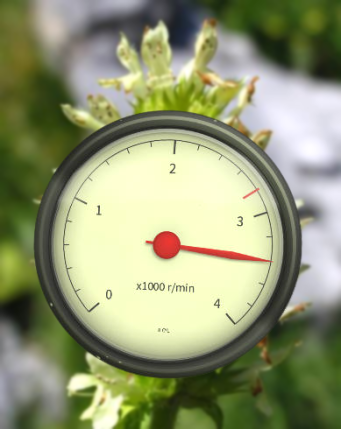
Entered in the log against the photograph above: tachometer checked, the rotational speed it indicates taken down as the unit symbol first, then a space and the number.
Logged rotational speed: rpm 3400
